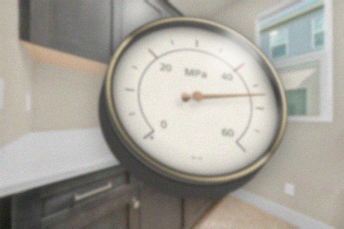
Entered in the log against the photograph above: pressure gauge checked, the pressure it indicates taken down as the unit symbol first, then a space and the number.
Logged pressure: MPa 47.5
